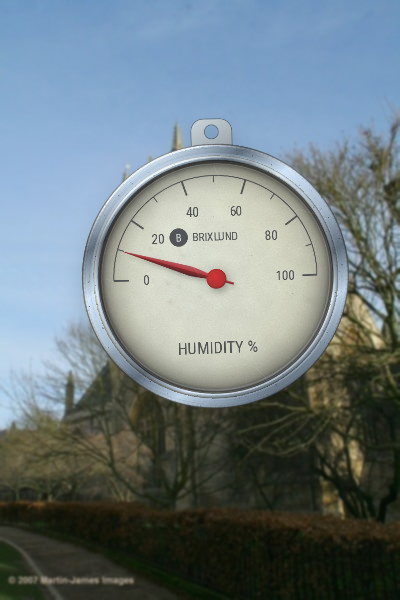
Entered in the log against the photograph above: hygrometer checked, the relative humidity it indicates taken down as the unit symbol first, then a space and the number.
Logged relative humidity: % 10
